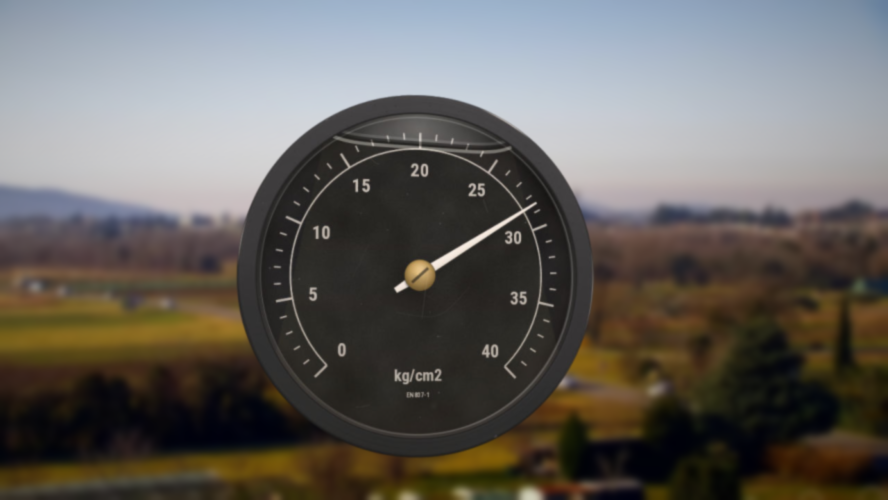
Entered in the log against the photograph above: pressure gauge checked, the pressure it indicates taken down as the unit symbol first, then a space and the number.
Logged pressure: kg/cm² 28.5
